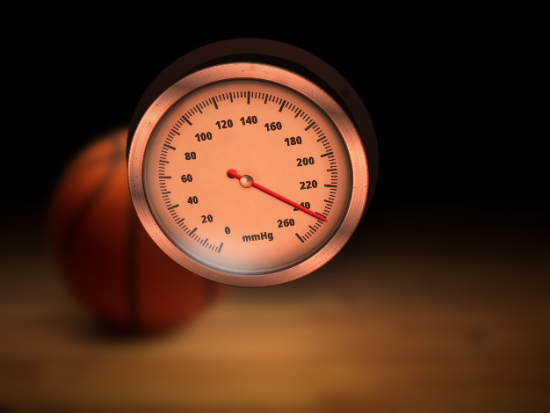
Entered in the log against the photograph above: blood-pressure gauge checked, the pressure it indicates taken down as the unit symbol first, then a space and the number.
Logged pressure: mmHg 240
